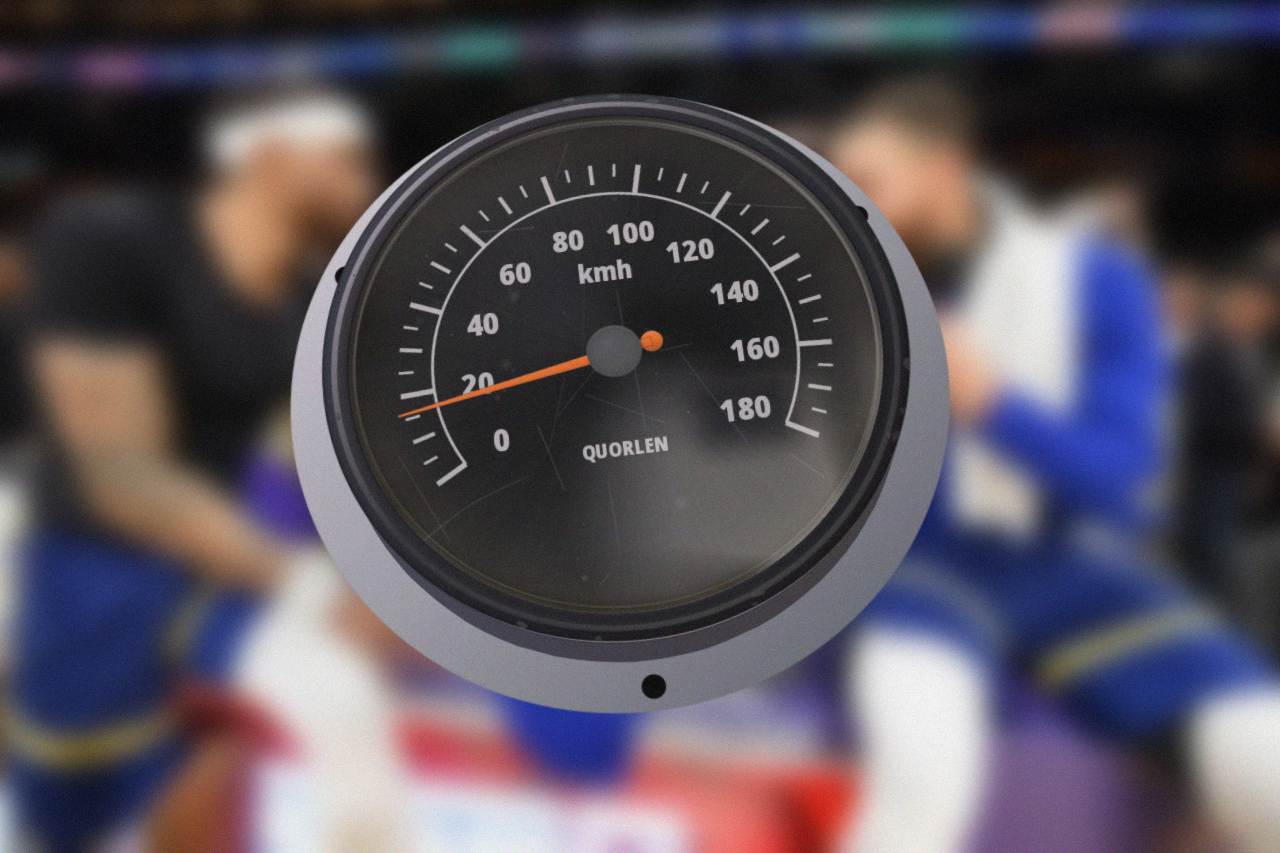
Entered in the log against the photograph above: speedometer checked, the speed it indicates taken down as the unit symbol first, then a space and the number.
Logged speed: km/h 15
